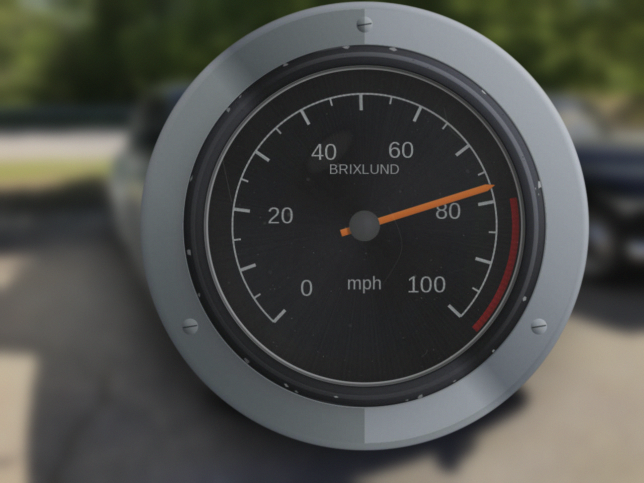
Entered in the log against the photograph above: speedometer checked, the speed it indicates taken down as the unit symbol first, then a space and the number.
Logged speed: mph 77.5
